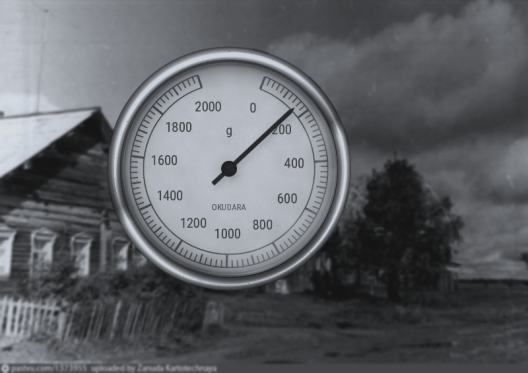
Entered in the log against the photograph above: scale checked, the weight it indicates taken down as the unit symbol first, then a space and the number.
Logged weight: g 160
